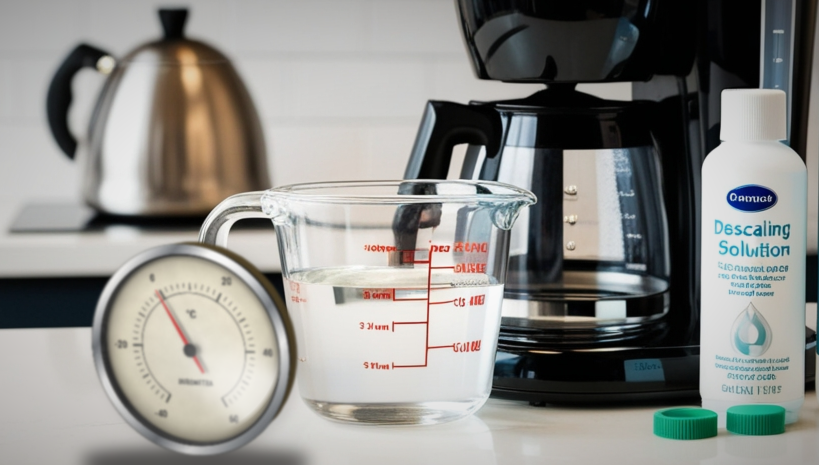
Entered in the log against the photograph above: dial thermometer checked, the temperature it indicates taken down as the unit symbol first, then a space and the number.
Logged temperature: °C 0
